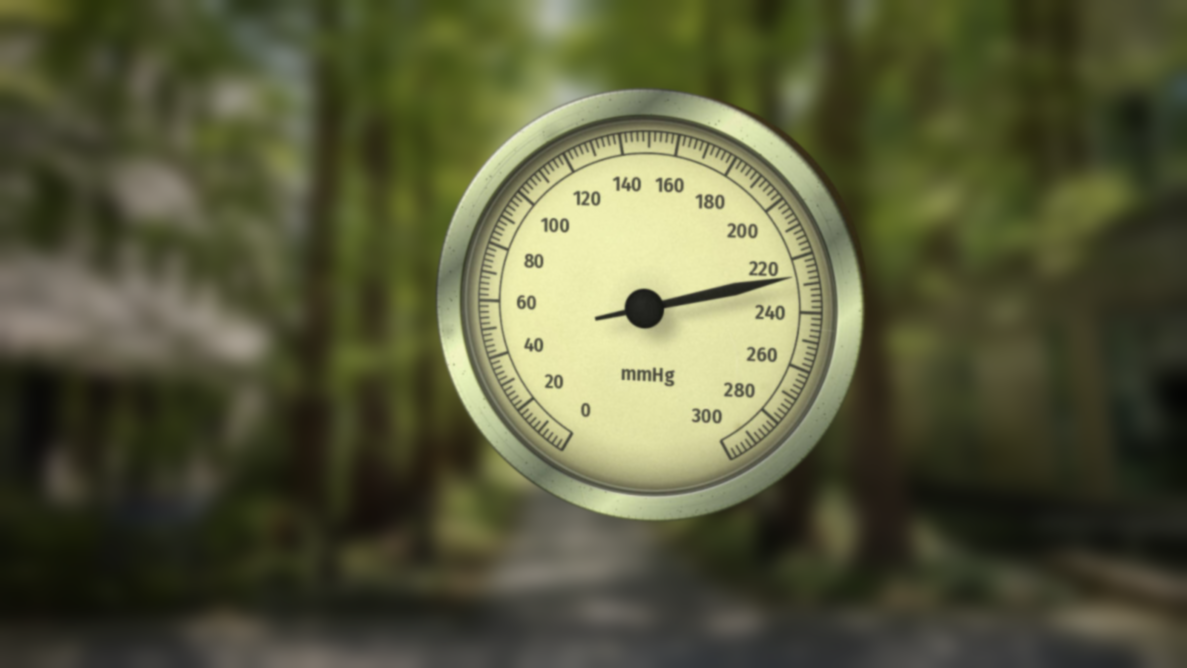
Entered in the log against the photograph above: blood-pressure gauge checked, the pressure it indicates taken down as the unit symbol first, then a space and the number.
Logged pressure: mmHg 226
